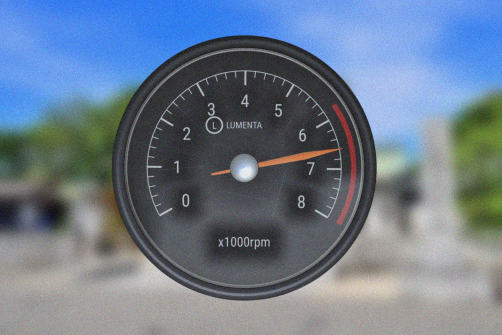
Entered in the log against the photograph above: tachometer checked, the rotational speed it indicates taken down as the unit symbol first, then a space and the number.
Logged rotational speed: rpm 6600
